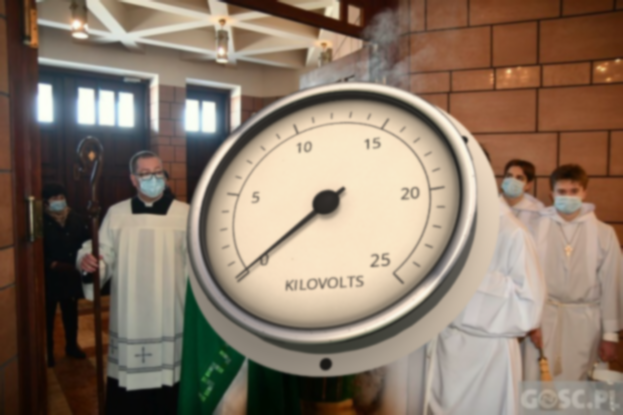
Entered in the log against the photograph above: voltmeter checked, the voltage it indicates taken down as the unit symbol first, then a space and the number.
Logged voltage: kV 0
